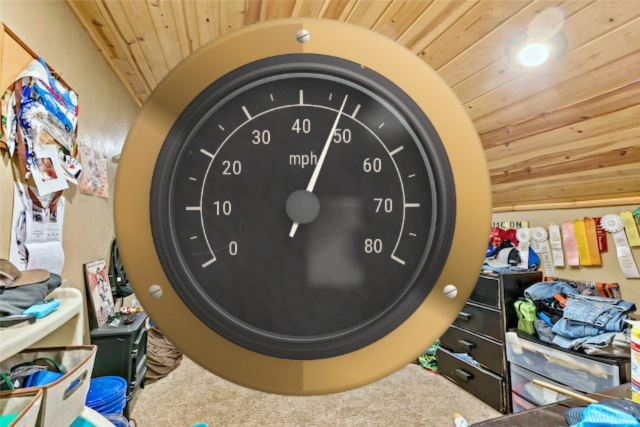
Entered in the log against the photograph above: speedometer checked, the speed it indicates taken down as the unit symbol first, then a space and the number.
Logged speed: mph 47.5
